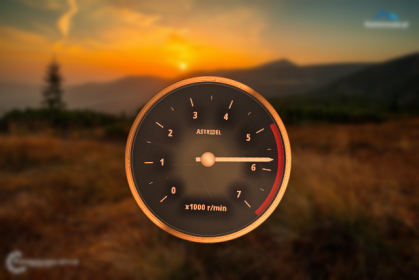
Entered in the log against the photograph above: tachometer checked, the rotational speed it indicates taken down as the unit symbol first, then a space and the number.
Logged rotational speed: rpm 5750
